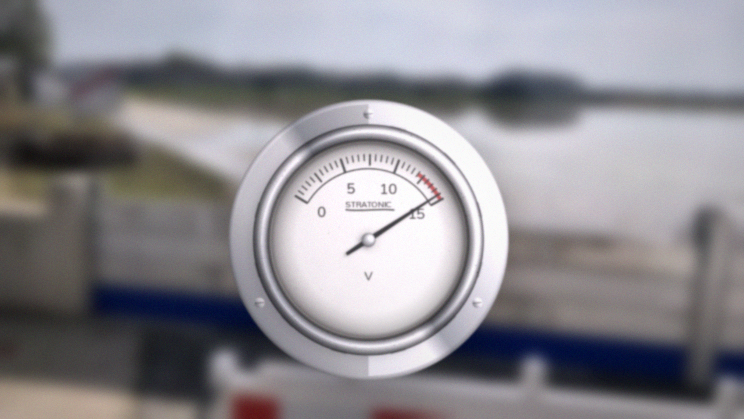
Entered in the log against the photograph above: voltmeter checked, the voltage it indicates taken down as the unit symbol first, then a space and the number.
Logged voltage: V 14.5
